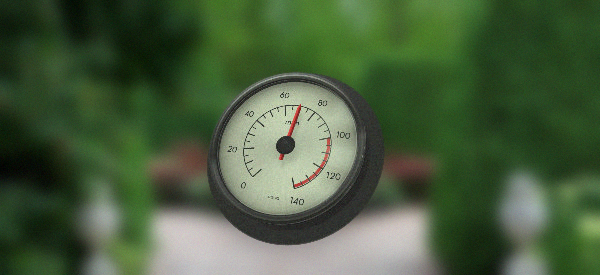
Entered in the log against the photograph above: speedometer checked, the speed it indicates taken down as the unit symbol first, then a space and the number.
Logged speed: mph 70
